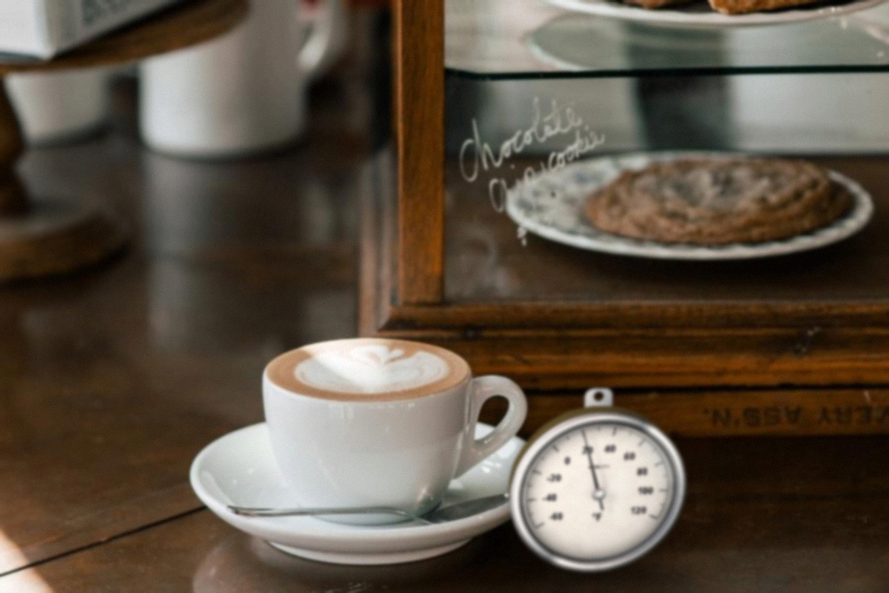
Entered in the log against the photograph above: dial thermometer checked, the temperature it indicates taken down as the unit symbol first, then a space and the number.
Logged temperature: °F 20
